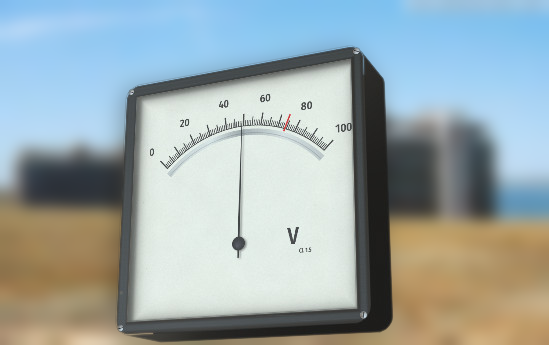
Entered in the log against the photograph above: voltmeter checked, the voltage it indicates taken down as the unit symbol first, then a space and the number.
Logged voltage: V 50
